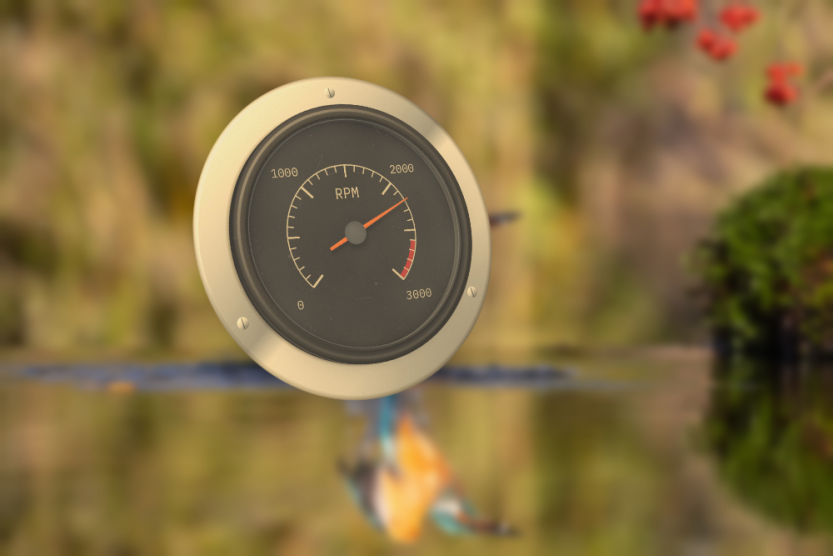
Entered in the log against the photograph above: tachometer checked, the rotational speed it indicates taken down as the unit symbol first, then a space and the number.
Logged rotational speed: rpm 2200
